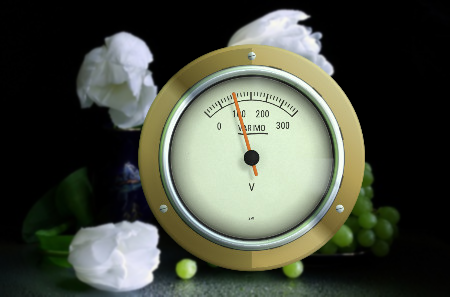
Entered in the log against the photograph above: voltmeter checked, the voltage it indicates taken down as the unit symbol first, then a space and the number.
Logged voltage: V 100
